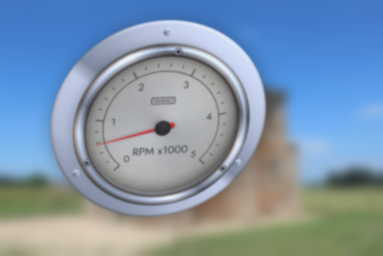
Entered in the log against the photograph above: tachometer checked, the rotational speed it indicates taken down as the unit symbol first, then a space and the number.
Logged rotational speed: rpm 600
